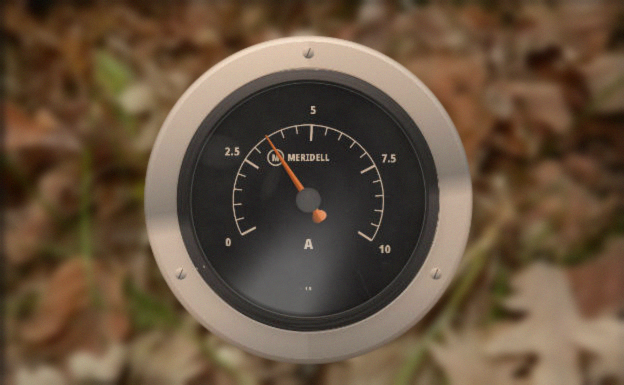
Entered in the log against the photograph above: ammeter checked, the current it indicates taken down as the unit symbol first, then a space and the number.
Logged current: A 3.5
